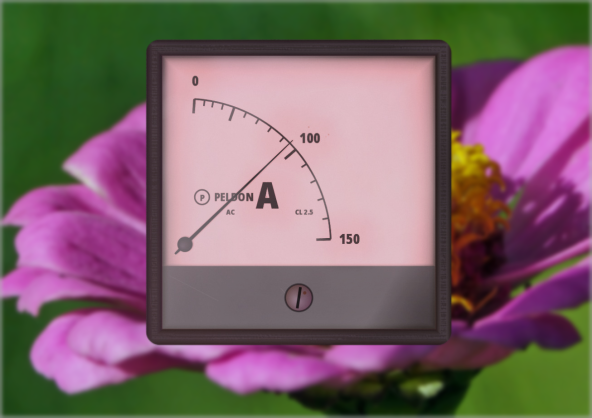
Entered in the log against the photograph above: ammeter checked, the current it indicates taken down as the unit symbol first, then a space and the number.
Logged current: A 95
